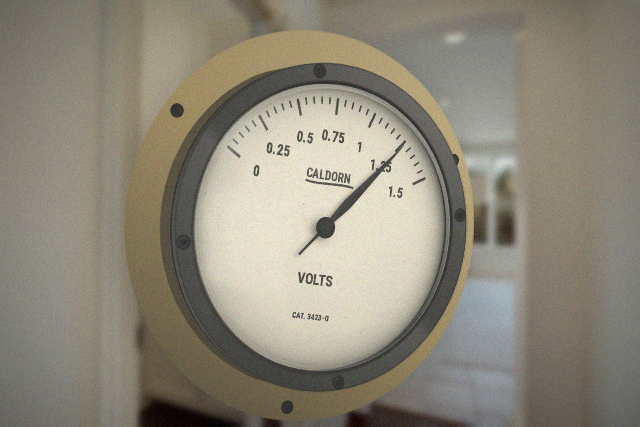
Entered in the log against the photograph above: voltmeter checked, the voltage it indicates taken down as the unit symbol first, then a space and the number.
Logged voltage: V 1.25
